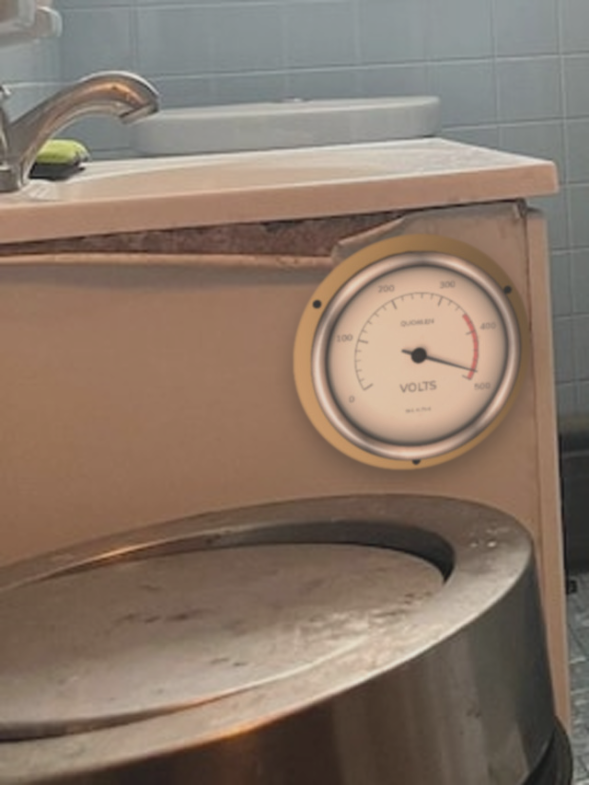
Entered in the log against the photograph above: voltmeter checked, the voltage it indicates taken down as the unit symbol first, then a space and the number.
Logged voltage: V 480
